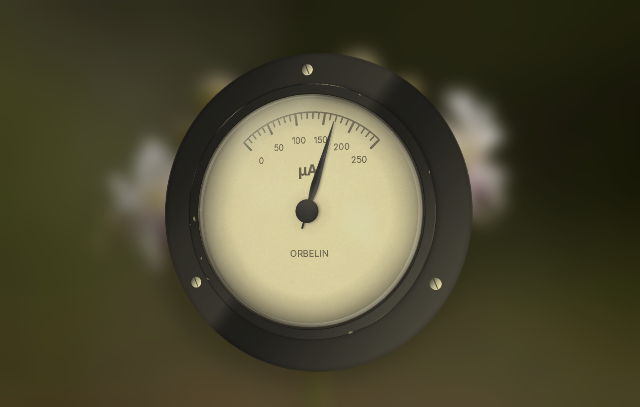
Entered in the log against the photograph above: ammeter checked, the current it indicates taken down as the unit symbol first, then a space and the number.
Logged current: µA 170
